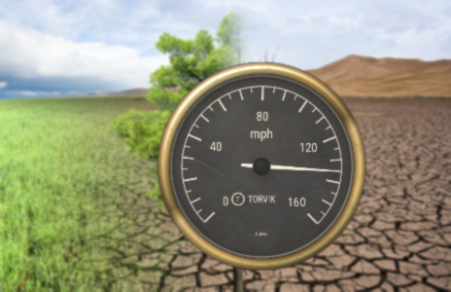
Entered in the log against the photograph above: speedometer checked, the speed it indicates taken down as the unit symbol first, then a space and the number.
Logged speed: mph 135
